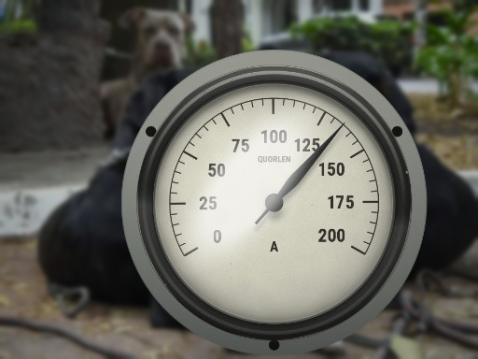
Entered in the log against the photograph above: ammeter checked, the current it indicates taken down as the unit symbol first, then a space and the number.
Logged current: A 135
